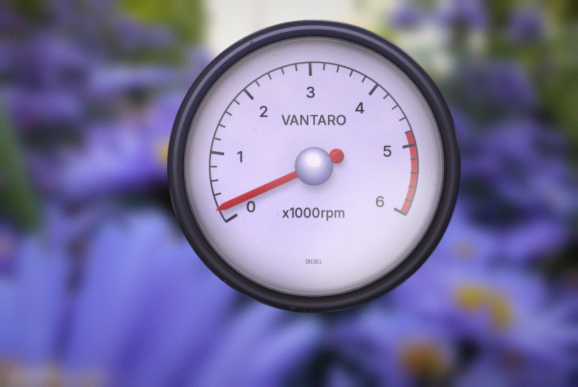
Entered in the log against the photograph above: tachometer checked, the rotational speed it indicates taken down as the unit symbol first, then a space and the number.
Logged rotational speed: rpm 200
